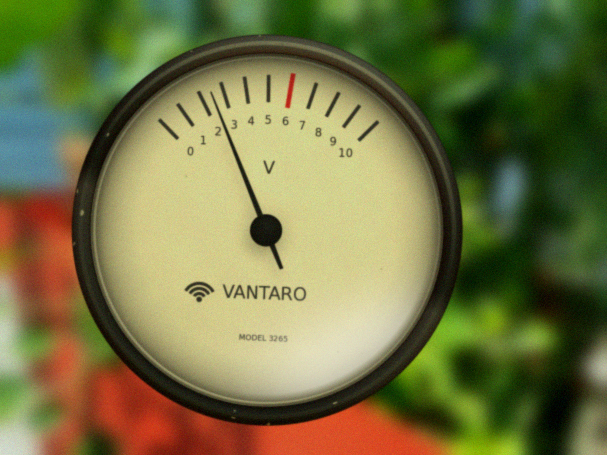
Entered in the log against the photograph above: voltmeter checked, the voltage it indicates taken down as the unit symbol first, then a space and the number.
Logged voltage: V 2.5
